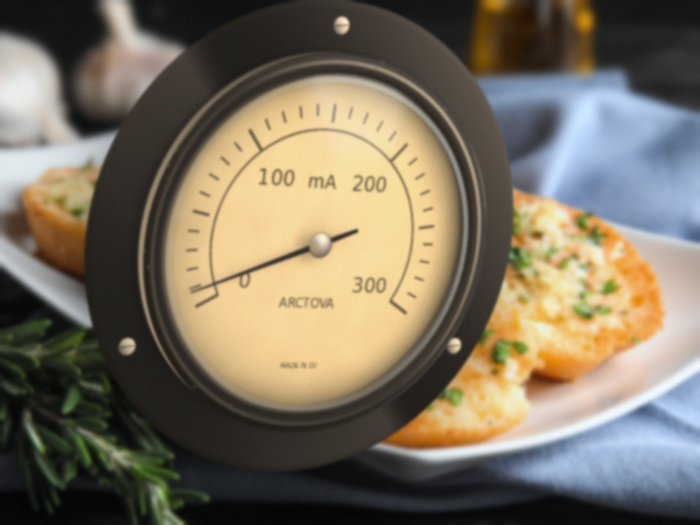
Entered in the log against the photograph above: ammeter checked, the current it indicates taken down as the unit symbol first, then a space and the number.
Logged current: mA 10
